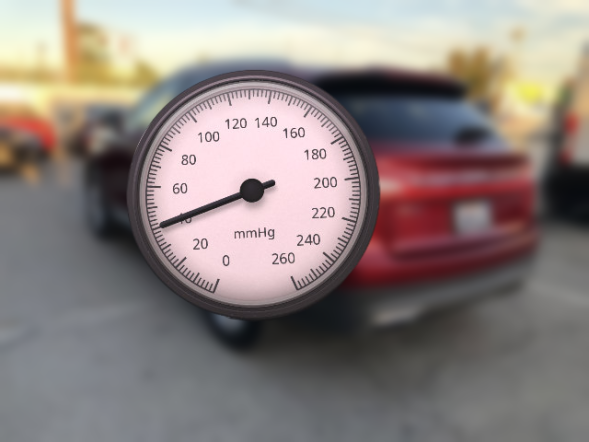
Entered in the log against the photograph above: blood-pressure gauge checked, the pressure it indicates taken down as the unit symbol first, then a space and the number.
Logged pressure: mmHg 40
